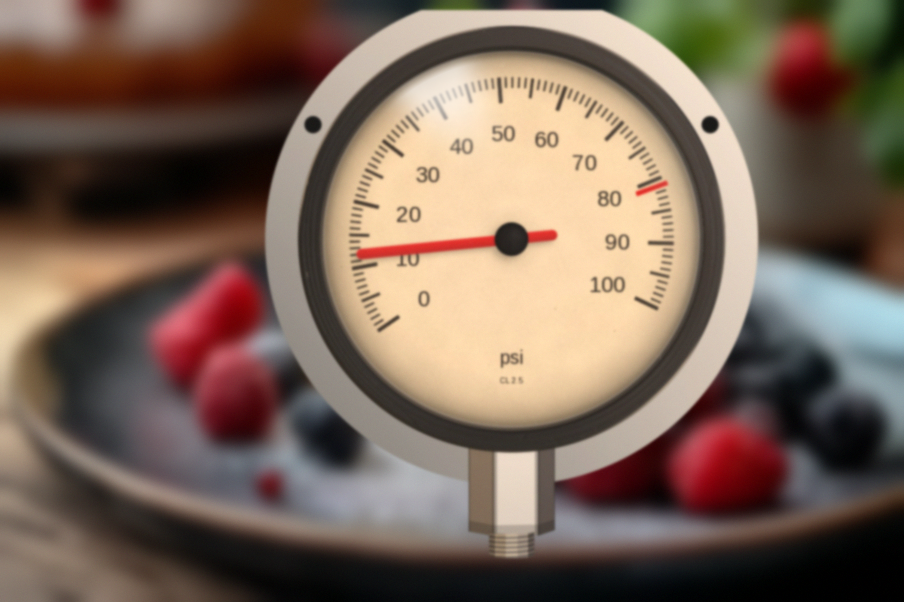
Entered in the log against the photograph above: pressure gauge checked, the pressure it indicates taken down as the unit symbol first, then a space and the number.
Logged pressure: psi 12
